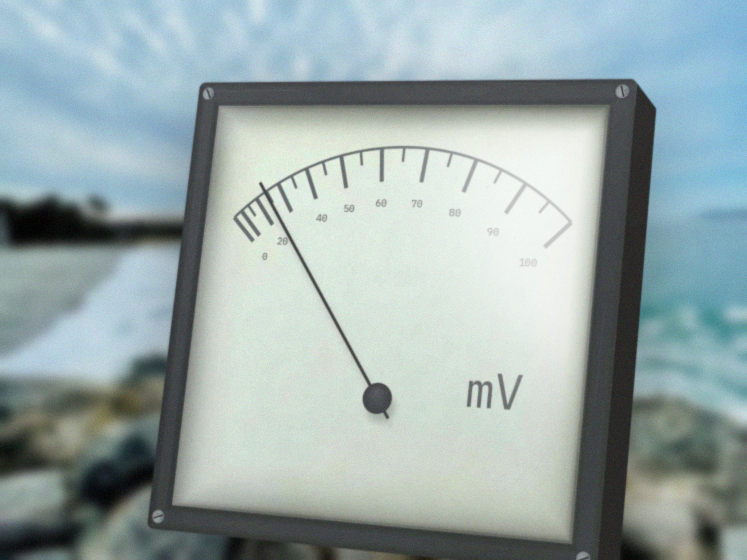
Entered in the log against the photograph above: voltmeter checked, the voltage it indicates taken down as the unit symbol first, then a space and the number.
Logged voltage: mV 25
